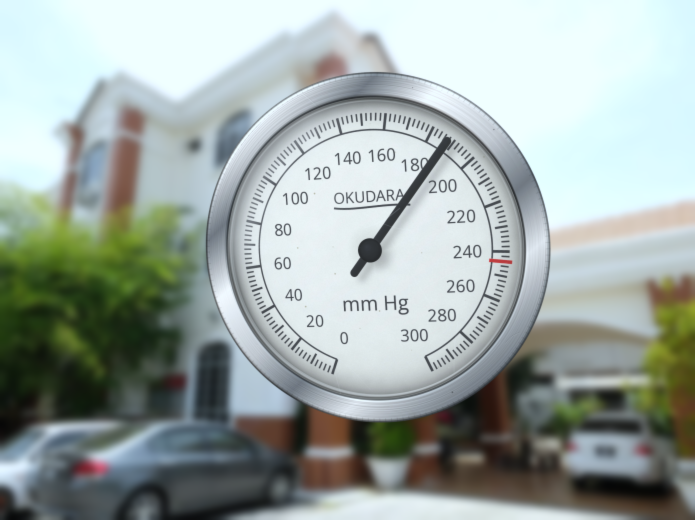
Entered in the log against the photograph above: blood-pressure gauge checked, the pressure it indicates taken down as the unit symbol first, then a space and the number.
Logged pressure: mmHg 188
